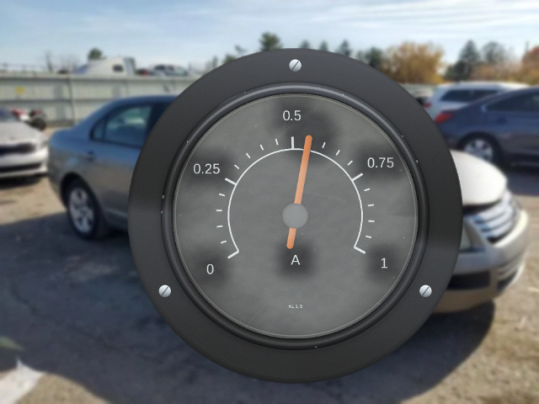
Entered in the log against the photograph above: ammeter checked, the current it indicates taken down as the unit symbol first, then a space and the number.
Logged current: A 0.55
